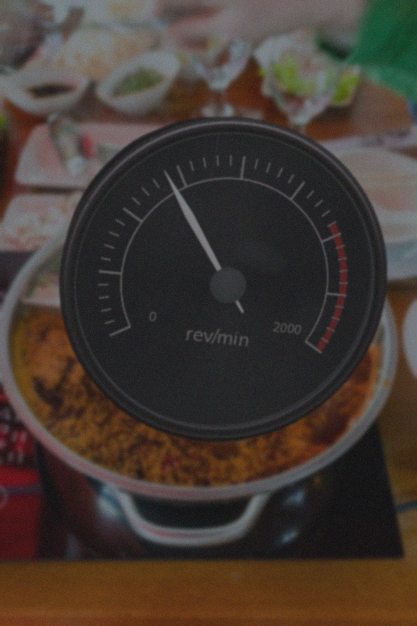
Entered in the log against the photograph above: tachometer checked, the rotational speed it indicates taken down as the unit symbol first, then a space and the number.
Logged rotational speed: rpm 700
